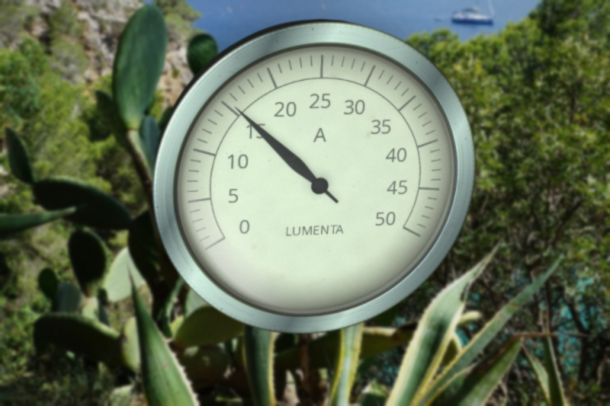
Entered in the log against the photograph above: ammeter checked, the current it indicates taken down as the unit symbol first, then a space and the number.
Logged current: A 15.5
